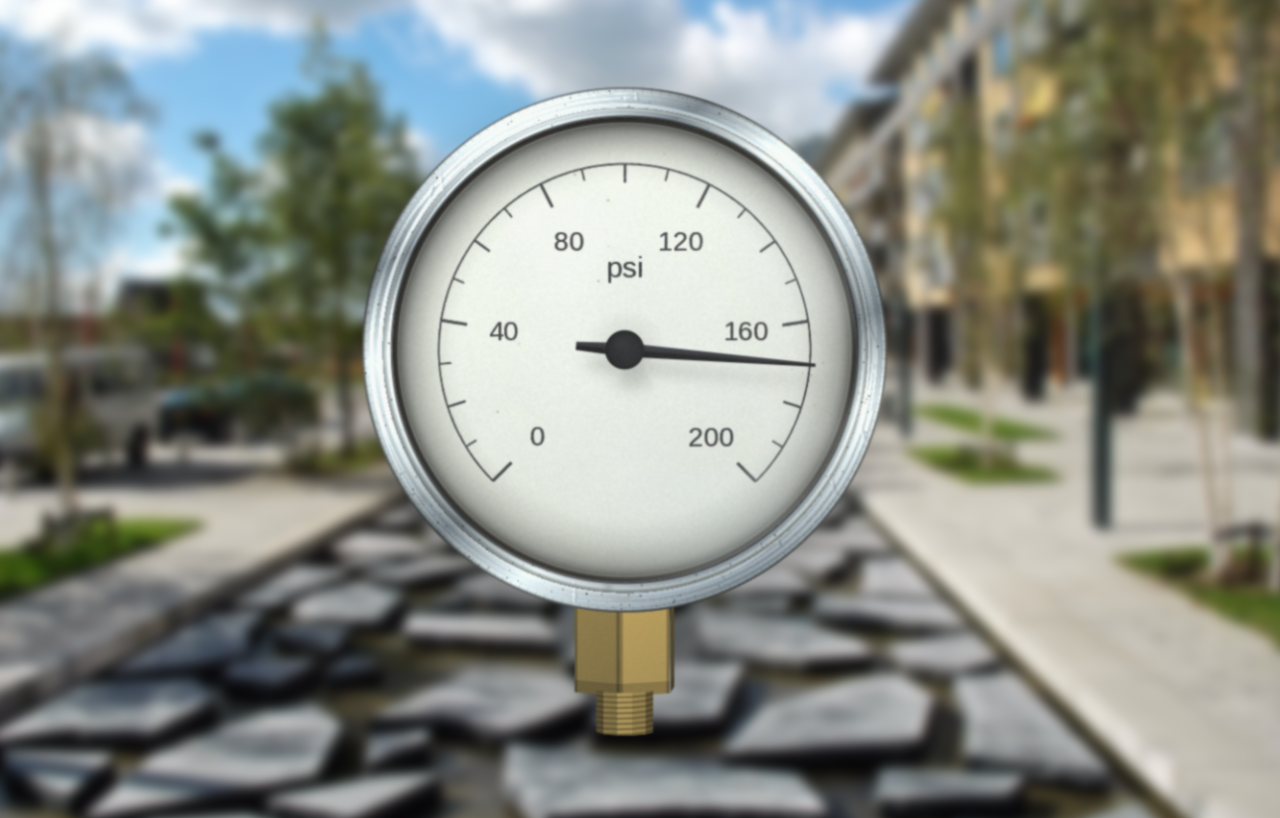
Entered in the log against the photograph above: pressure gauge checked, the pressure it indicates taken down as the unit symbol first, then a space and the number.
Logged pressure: psi 170
